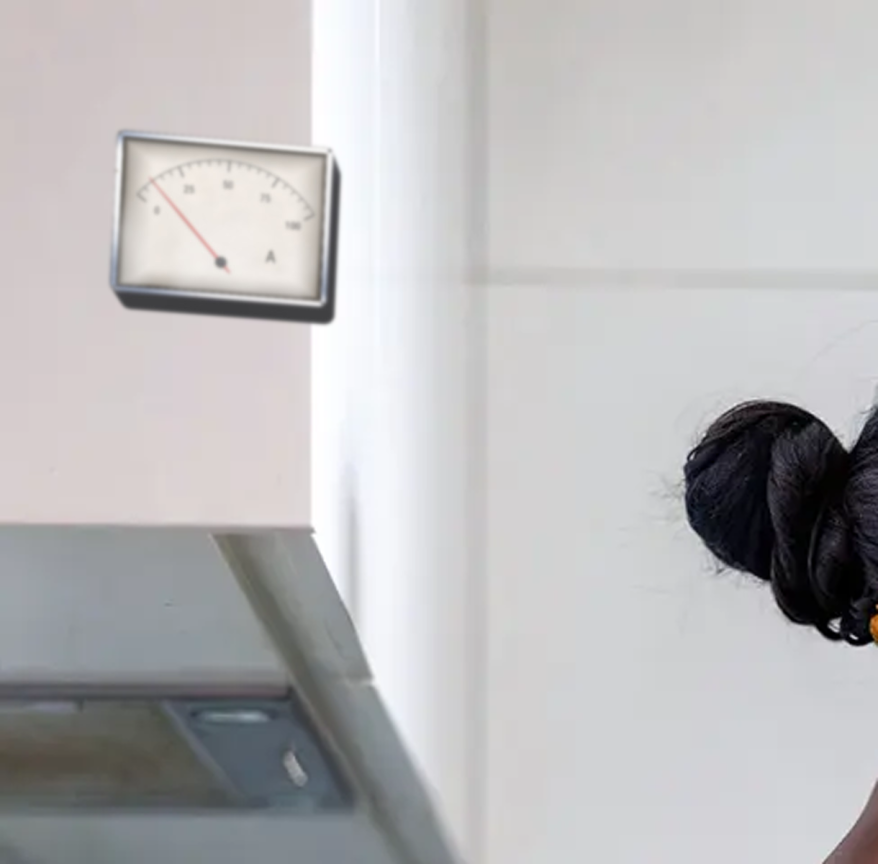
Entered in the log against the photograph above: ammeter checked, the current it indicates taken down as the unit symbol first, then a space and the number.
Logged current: A 10
